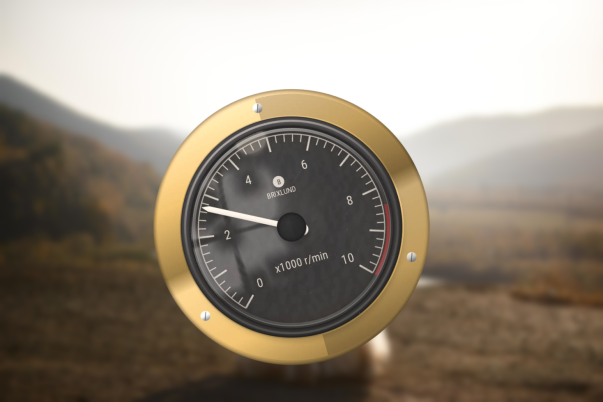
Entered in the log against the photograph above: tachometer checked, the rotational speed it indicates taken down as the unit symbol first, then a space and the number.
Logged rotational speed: rpm 2700
